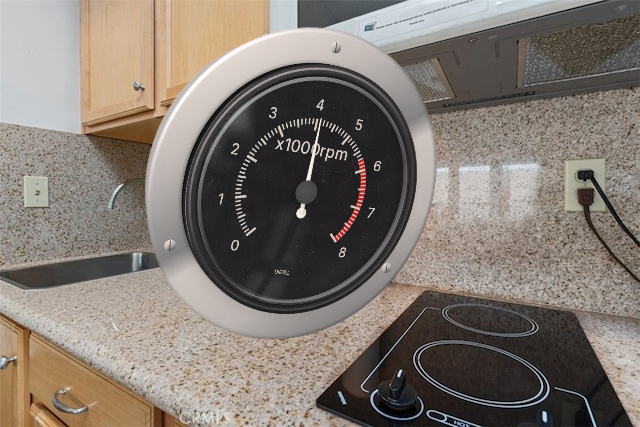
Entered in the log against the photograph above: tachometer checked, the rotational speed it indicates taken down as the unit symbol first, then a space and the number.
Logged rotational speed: rpm 4000
